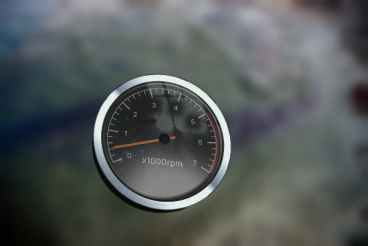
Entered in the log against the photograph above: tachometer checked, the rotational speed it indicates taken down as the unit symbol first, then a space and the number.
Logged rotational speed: rpm 400
